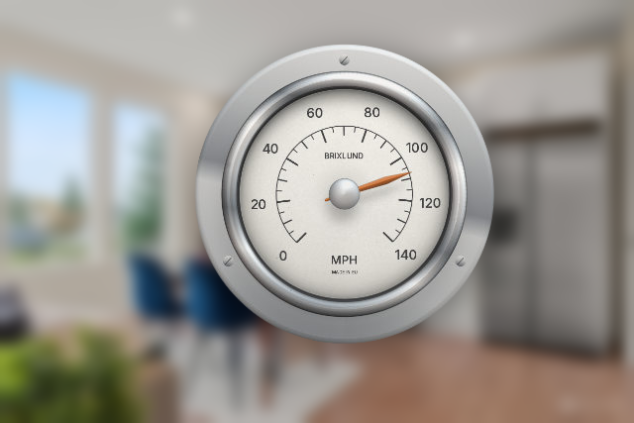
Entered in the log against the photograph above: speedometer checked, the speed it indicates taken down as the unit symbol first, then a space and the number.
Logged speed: mph 107.5
